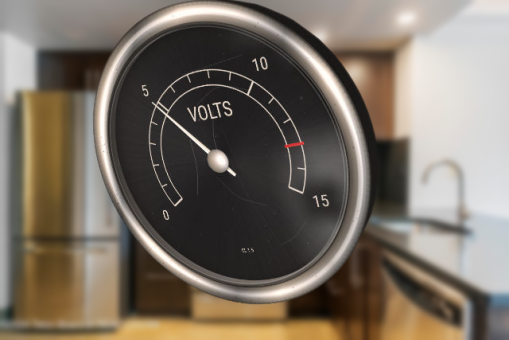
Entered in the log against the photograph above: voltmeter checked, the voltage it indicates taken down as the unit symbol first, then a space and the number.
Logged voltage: V 5
